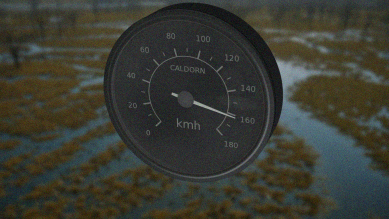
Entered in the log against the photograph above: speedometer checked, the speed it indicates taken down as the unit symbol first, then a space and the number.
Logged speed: km/h 160
